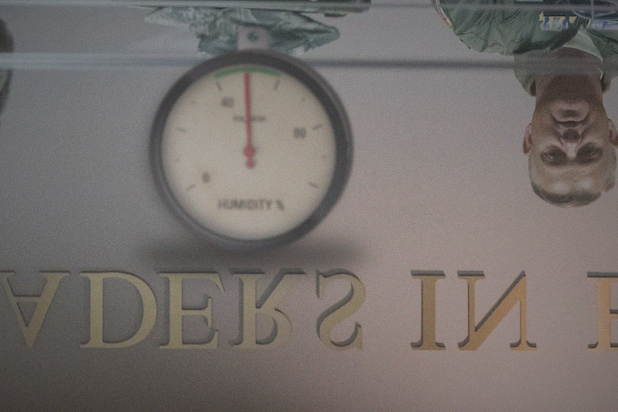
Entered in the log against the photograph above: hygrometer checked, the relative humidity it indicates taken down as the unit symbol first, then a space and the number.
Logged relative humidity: % 50
